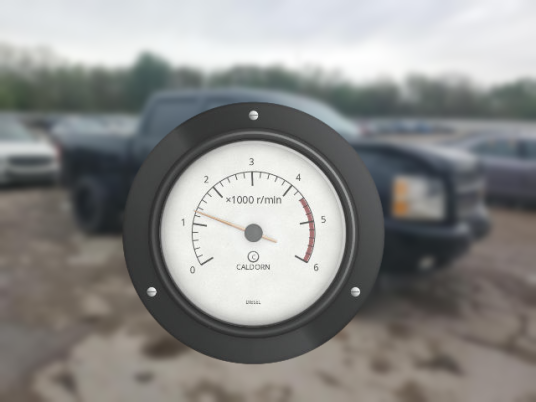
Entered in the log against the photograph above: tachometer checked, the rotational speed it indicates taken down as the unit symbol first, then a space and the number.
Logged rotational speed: rpm 1300
